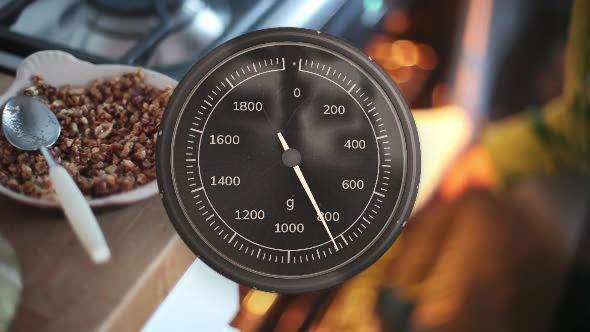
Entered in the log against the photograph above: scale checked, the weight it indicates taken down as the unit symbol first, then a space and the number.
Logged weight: g 840
